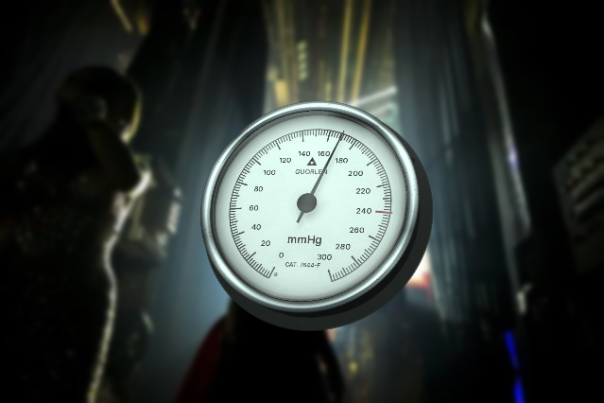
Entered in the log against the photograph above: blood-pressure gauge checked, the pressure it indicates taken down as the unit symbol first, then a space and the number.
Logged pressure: mmHg 170
